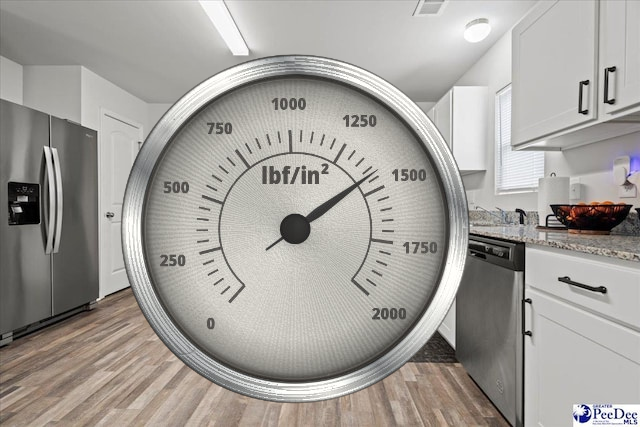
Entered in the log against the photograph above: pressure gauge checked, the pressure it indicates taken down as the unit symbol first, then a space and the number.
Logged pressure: psi 1425
